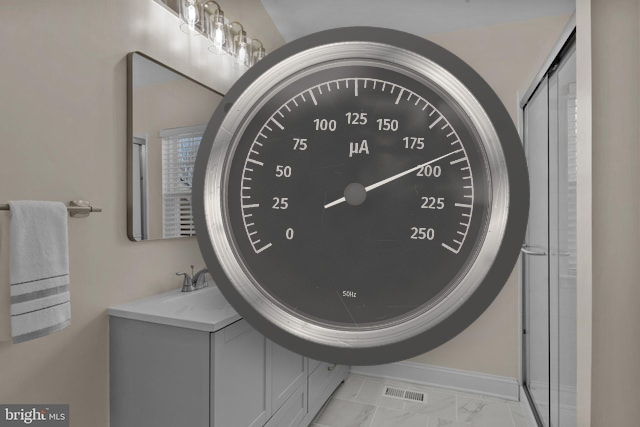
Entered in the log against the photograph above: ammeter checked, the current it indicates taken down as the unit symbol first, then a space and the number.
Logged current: µA 195
